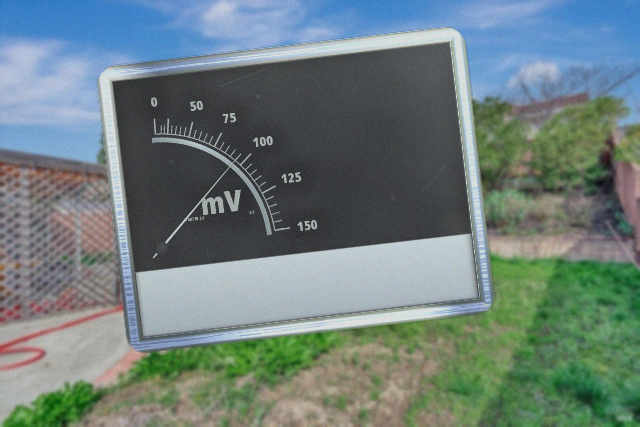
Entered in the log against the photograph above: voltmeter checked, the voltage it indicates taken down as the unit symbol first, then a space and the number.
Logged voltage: mV 95
